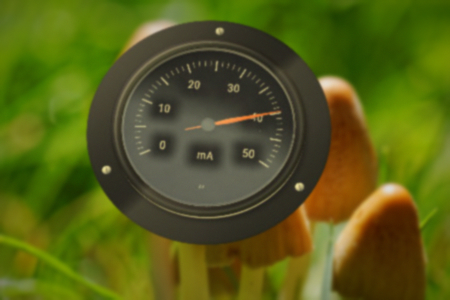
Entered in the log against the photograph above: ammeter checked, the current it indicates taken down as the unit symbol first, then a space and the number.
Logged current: mA 40
